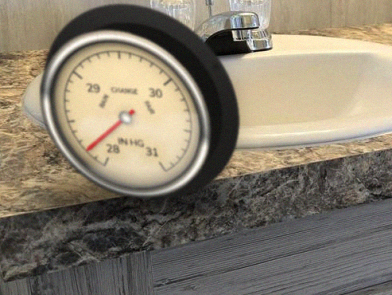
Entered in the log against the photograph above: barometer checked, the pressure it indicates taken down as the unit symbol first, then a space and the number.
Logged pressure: inHg 28.2
